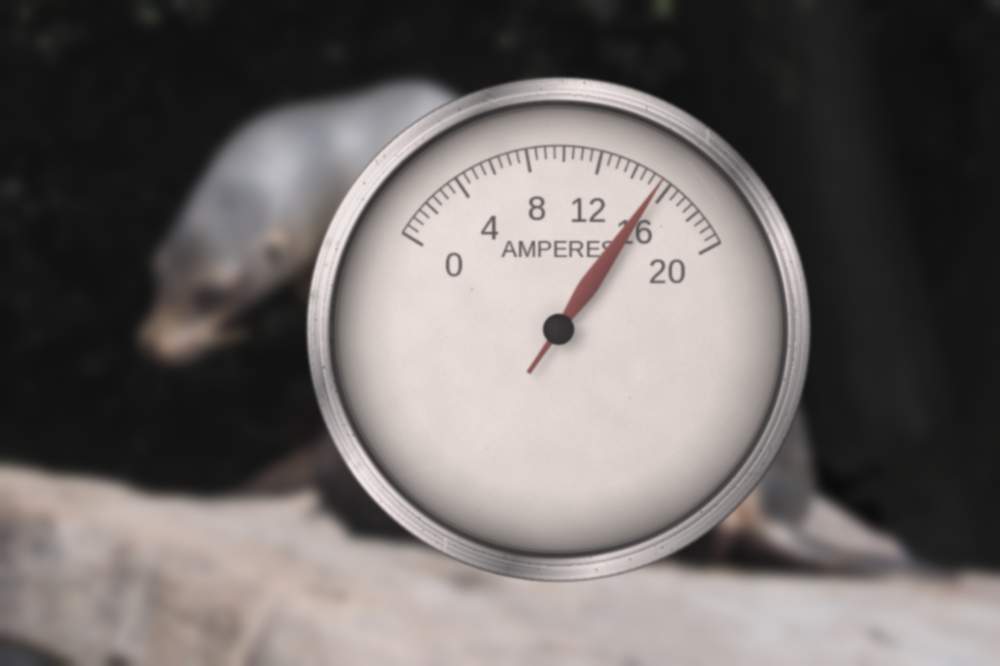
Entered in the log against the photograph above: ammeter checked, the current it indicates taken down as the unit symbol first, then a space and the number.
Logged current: A 15.5
